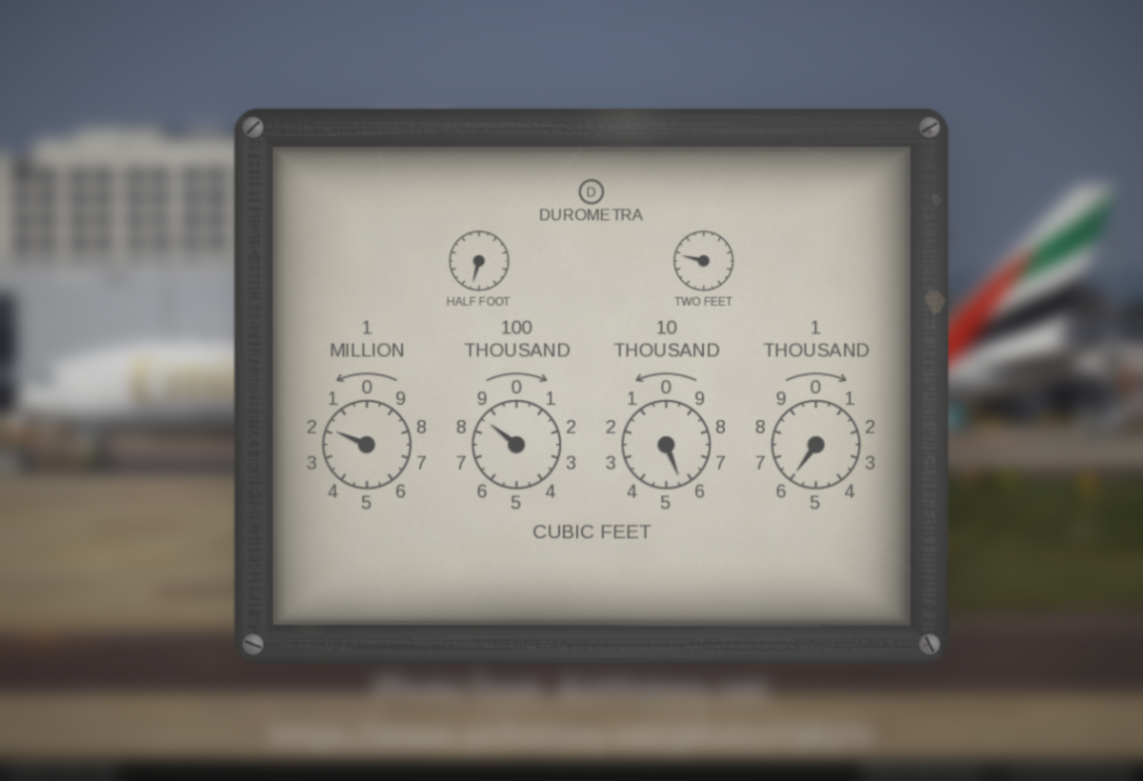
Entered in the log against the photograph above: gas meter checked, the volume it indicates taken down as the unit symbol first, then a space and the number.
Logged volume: ft³ 185600
